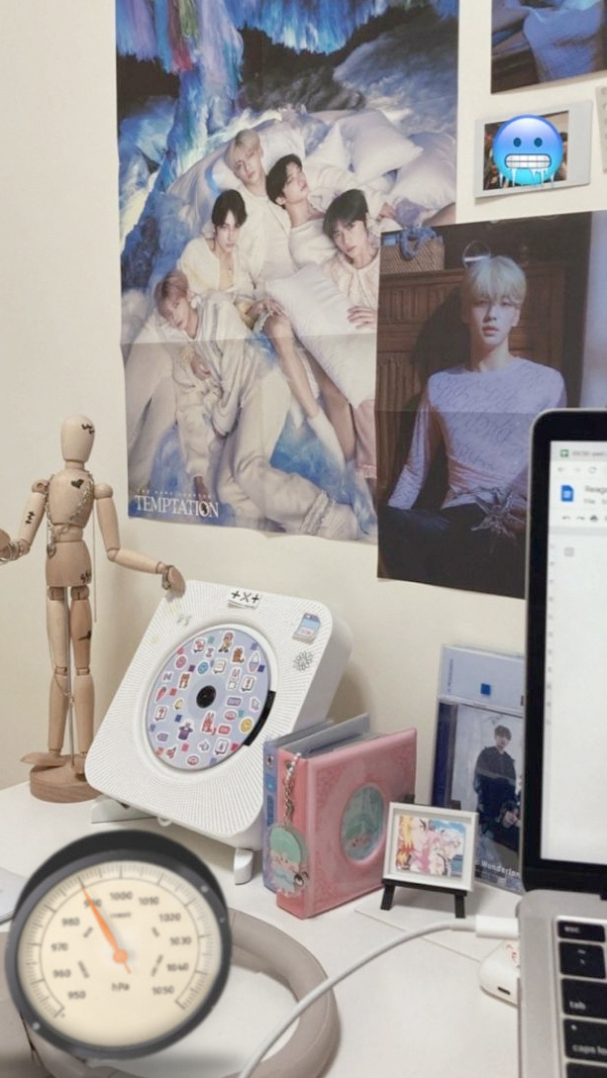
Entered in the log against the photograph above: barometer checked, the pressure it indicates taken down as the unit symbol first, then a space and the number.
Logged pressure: hPa 990
